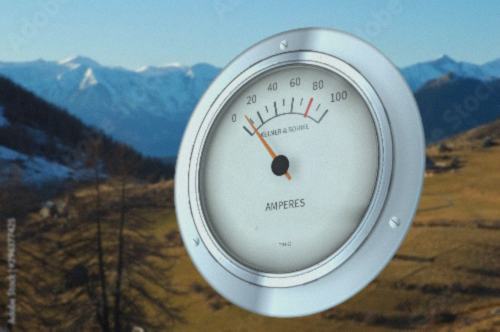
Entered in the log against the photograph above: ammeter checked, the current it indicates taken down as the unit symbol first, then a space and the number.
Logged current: A 10
